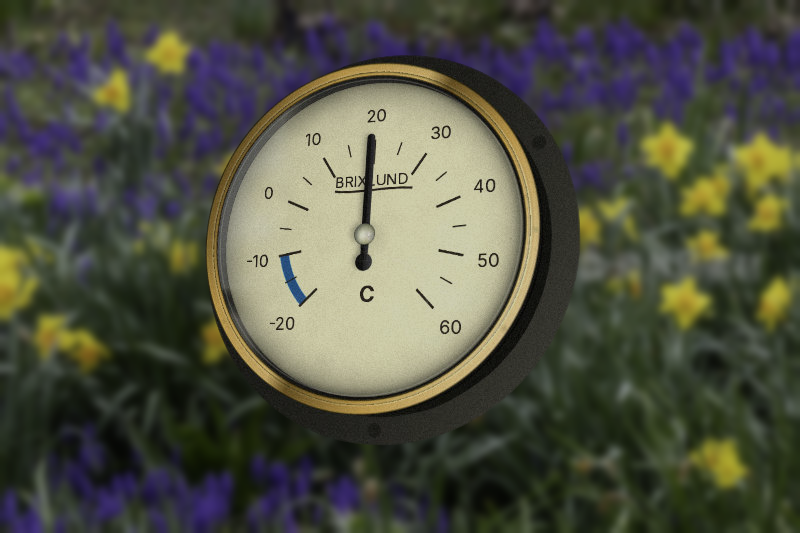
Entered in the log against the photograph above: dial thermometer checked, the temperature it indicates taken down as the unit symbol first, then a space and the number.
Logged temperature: °C 20
